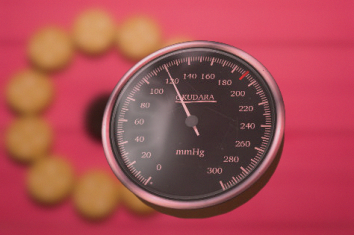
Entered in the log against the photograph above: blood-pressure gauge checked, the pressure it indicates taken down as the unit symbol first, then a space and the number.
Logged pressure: mmHg 120
